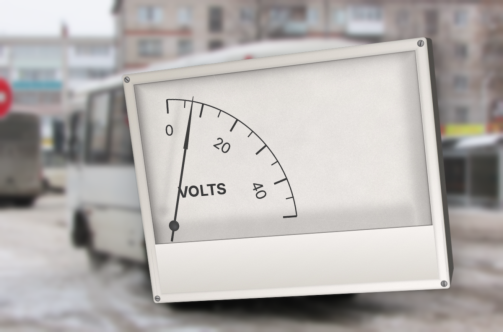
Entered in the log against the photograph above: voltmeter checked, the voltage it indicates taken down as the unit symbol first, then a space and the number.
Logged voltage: V 7.5
